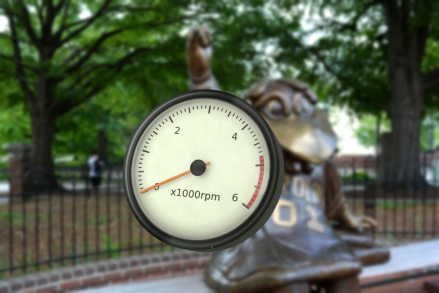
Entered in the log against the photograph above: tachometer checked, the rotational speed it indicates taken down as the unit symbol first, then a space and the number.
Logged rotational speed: rpm 0
